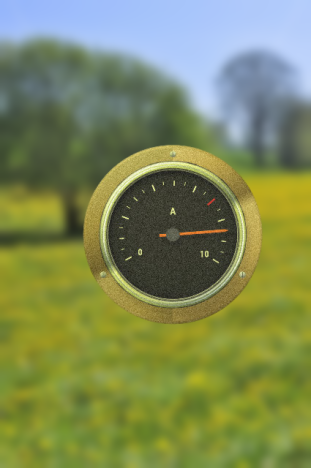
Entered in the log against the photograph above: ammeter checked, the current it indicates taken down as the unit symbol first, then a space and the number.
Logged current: A 8.5
